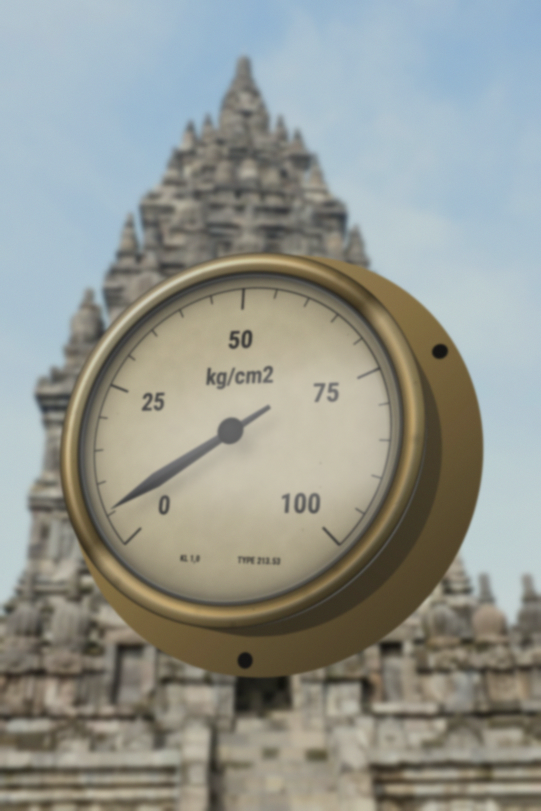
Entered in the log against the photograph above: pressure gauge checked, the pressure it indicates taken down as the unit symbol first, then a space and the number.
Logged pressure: kg/cm² 5
